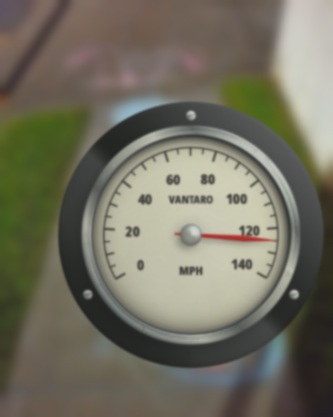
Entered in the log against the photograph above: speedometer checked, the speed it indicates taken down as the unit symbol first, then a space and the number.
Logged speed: mph 125
